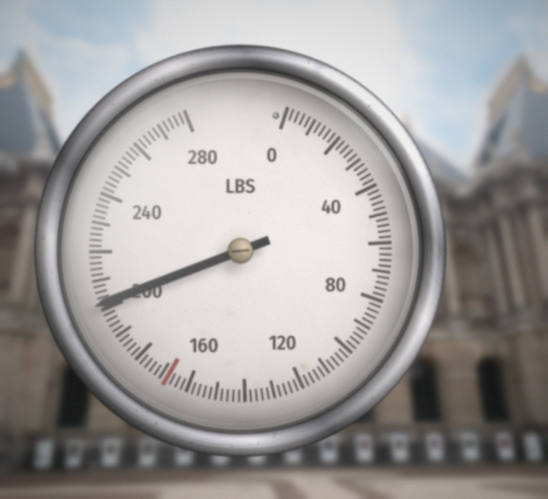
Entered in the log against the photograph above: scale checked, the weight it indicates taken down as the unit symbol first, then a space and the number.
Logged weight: lb 202
